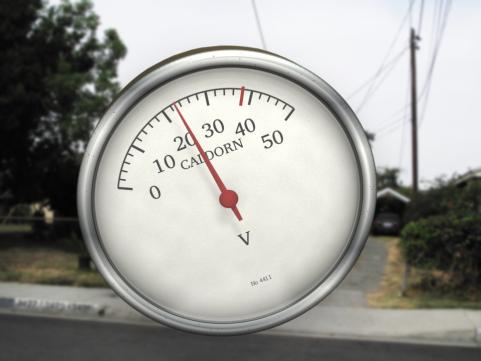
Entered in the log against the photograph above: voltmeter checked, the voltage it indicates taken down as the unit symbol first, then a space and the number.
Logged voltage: V 23
